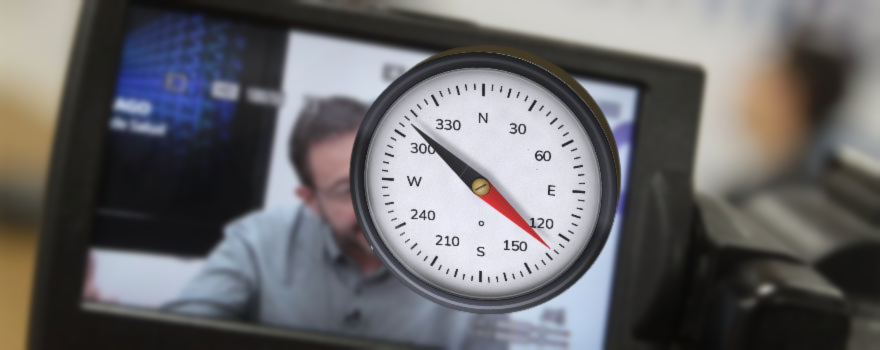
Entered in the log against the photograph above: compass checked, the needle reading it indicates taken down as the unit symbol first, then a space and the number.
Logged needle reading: ° 130
